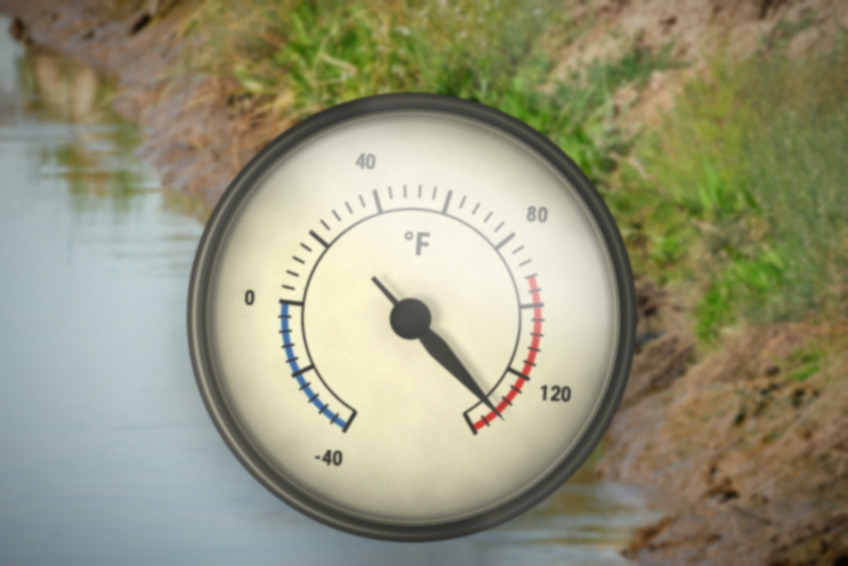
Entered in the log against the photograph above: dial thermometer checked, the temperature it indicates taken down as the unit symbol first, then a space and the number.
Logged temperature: °F 132
